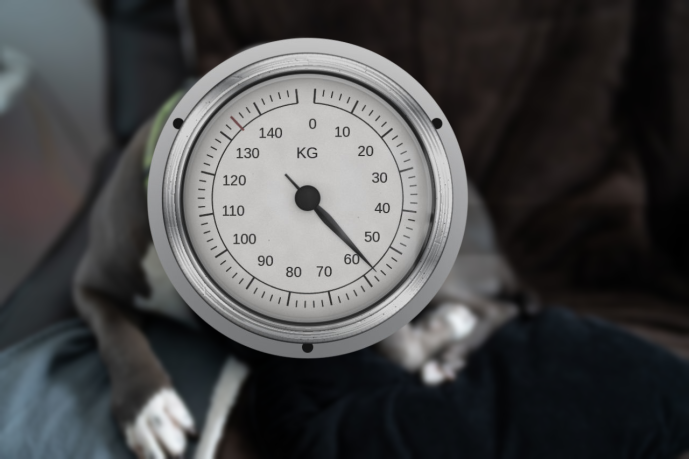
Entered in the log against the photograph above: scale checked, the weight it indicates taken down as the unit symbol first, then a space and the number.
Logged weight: kg 57
